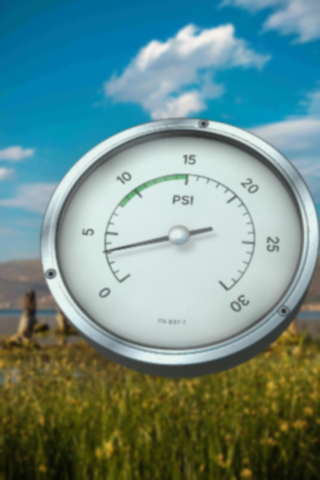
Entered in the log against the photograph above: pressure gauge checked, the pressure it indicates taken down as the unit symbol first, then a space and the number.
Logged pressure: psi 3
